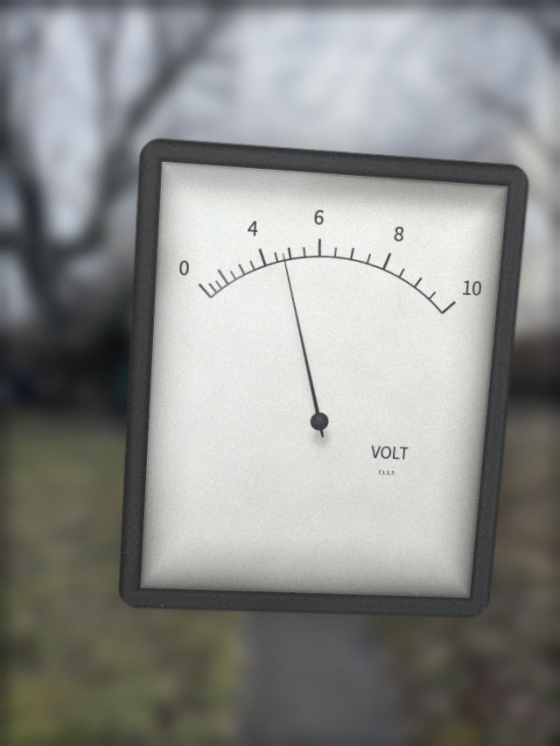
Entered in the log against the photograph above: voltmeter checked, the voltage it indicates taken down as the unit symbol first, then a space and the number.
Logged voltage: V 4.75
